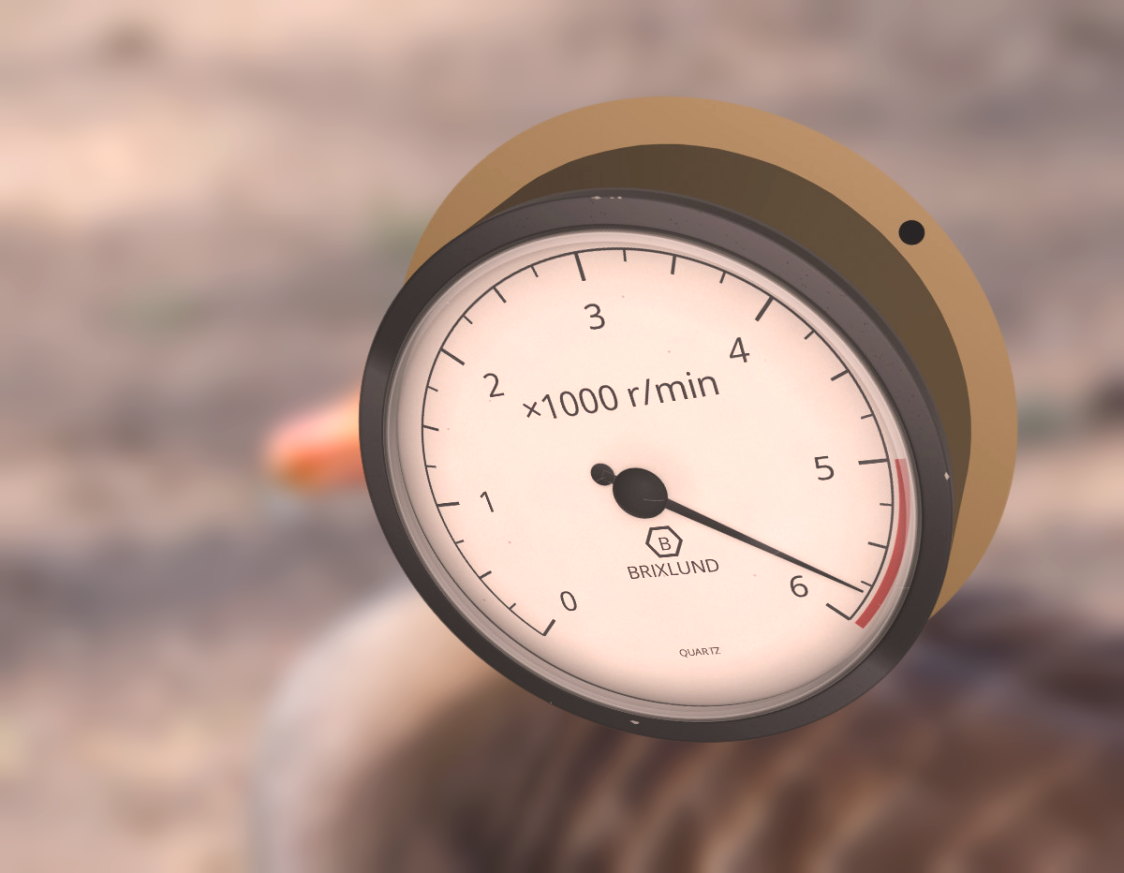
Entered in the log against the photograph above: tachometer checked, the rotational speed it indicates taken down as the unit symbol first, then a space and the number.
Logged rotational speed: rpm 5750
